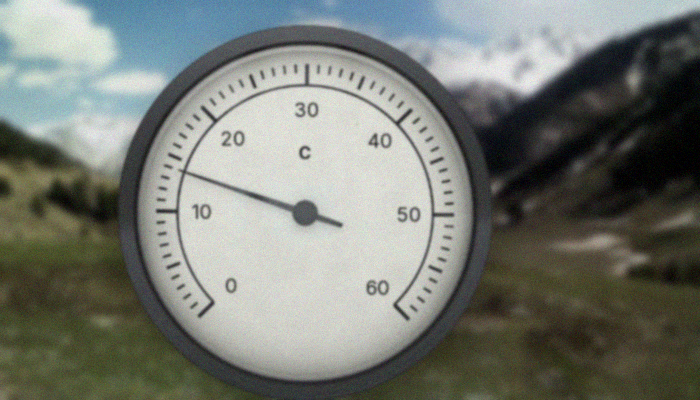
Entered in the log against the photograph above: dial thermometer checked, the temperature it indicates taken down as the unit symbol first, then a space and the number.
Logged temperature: °C 14
